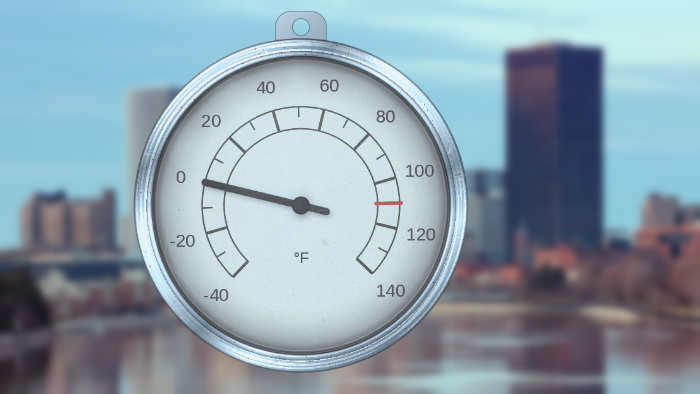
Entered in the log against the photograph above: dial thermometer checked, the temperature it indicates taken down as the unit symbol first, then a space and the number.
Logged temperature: °F 0
